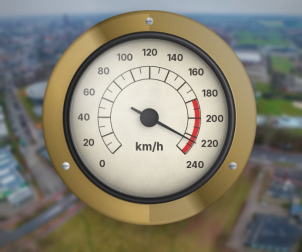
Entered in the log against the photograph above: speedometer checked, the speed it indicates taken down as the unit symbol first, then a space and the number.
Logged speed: km/h 225
